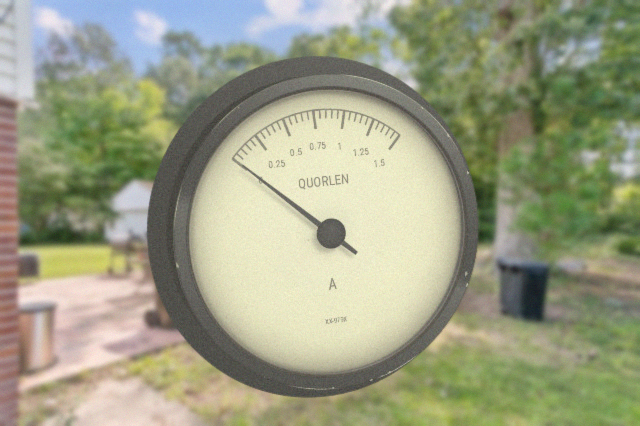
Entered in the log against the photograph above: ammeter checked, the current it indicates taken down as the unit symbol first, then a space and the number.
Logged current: A 0
